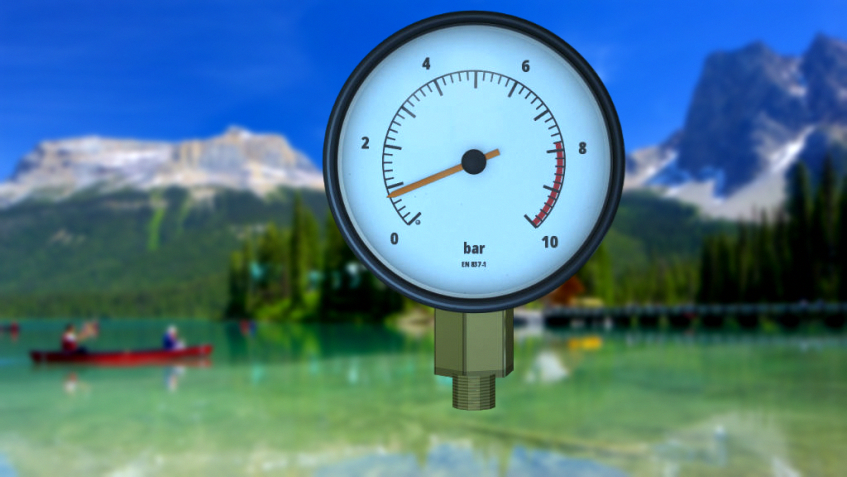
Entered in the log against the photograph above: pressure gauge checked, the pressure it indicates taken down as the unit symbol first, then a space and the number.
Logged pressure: bar 0.8
